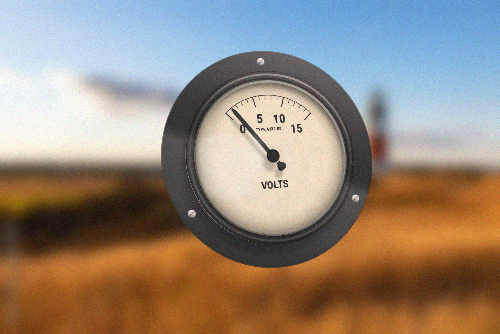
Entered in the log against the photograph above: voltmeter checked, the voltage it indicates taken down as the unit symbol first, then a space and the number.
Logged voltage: V 1
